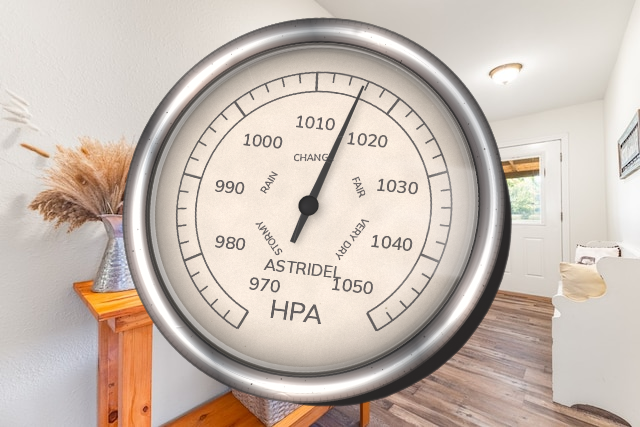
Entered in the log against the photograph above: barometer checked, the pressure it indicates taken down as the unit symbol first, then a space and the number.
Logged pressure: hPa 1016
